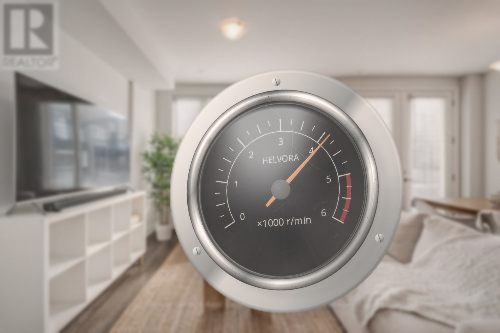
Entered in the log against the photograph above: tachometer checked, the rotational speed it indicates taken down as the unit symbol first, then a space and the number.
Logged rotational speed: rpm 4125
